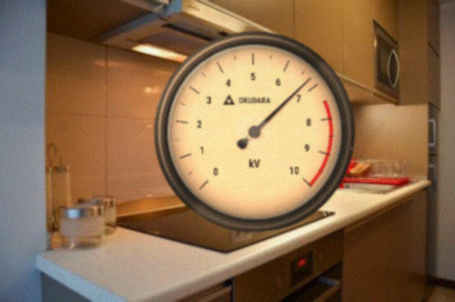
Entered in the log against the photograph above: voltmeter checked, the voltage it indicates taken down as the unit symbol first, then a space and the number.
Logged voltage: kV 6.75
